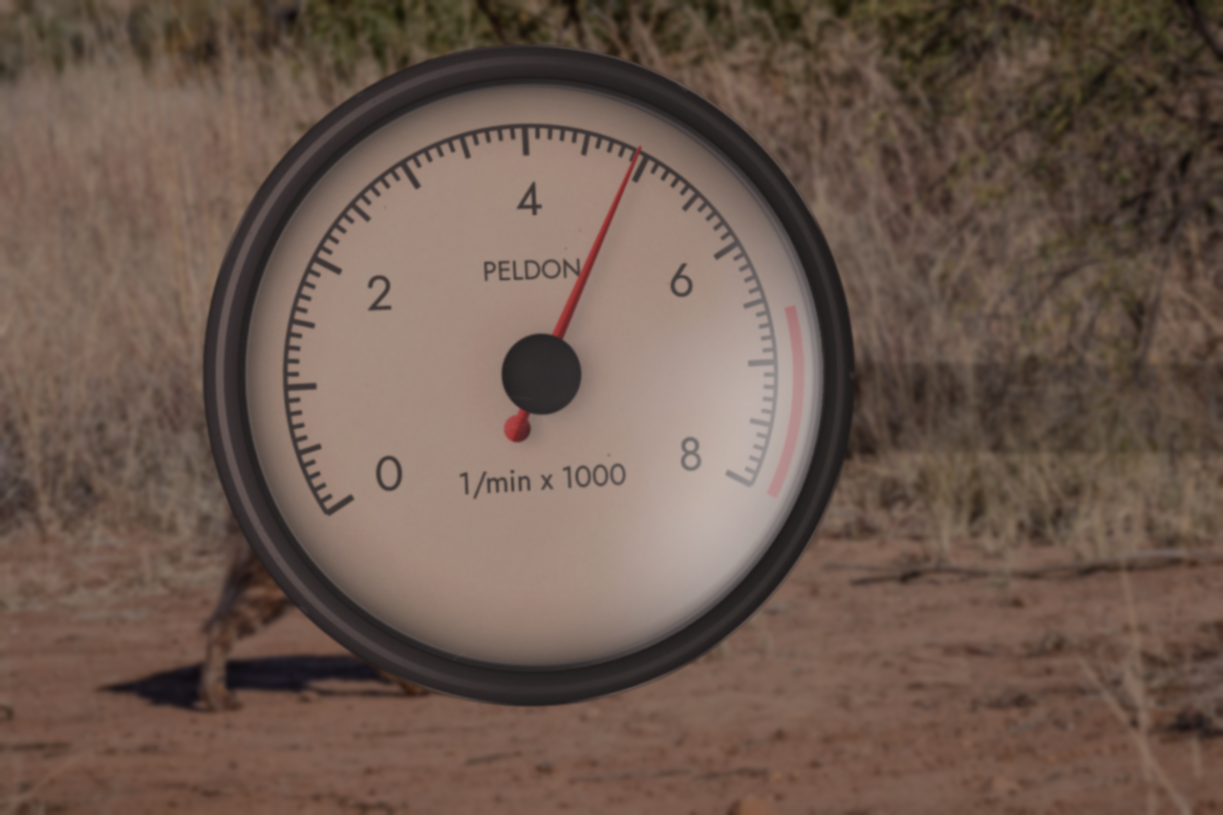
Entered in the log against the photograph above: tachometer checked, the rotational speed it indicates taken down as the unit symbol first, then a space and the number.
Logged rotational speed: rpm 4900
